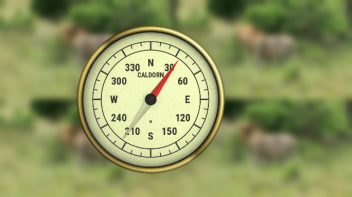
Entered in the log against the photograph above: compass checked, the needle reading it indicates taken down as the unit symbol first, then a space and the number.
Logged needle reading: ° 35
